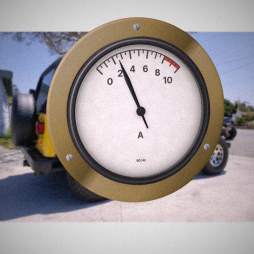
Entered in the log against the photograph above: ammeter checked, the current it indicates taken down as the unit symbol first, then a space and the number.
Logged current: A 2.5
